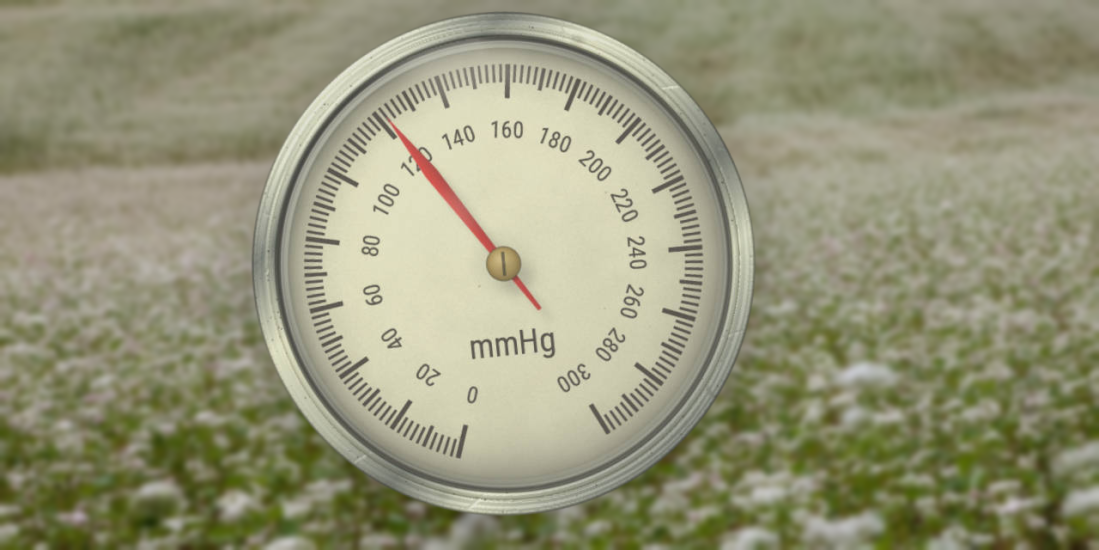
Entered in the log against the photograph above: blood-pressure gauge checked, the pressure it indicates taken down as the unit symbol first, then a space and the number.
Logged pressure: mmHg 122
